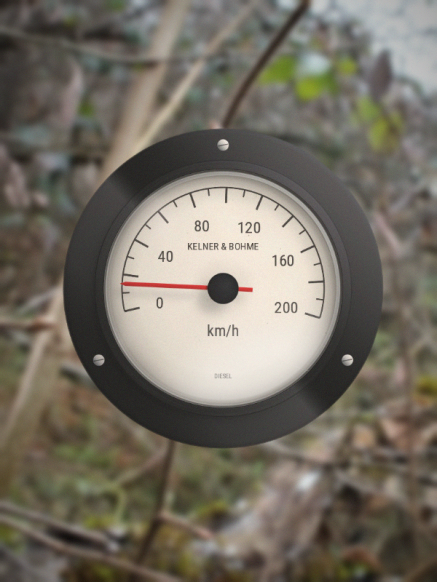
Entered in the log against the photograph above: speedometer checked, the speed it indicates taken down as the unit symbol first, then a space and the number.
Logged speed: km/h 15
